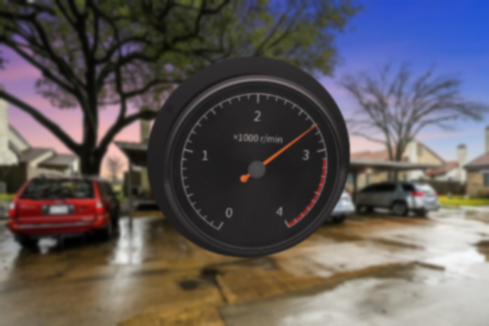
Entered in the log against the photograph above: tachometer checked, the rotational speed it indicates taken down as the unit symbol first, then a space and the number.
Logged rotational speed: rpm 2700
